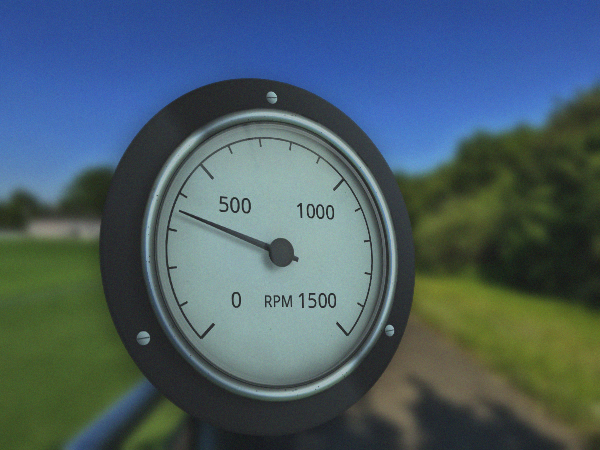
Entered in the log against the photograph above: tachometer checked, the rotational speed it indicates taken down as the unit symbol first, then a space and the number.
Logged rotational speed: rpm 350
